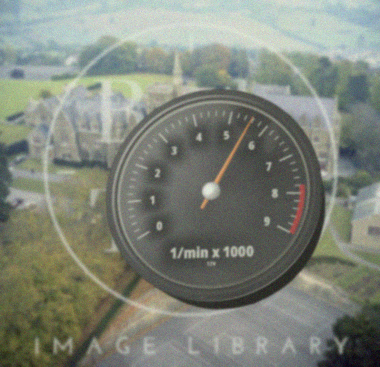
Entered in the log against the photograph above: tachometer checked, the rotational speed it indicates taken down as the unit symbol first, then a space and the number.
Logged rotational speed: rpm 5600
